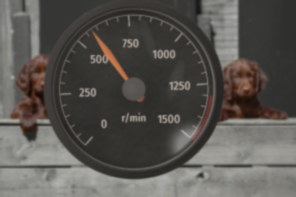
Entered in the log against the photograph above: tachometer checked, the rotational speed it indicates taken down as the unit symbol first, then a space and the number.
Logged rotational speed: rpm 575
